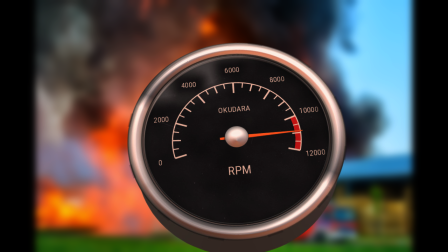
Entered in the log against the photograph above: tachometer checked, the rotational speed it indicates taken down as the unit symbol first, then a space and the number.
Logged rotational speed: rpm 11000
